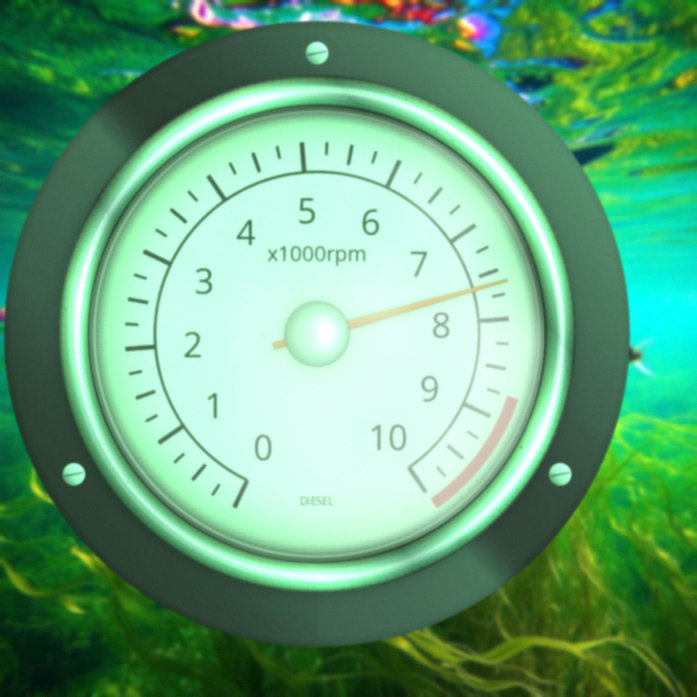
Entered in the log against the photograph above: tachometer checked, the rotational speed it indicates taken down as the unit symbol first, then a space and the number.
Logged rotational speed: rpm 7625
